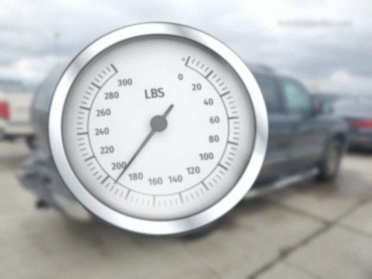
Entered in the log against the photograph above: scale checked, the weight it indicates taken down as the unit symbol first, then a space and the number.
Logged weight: lb 192
